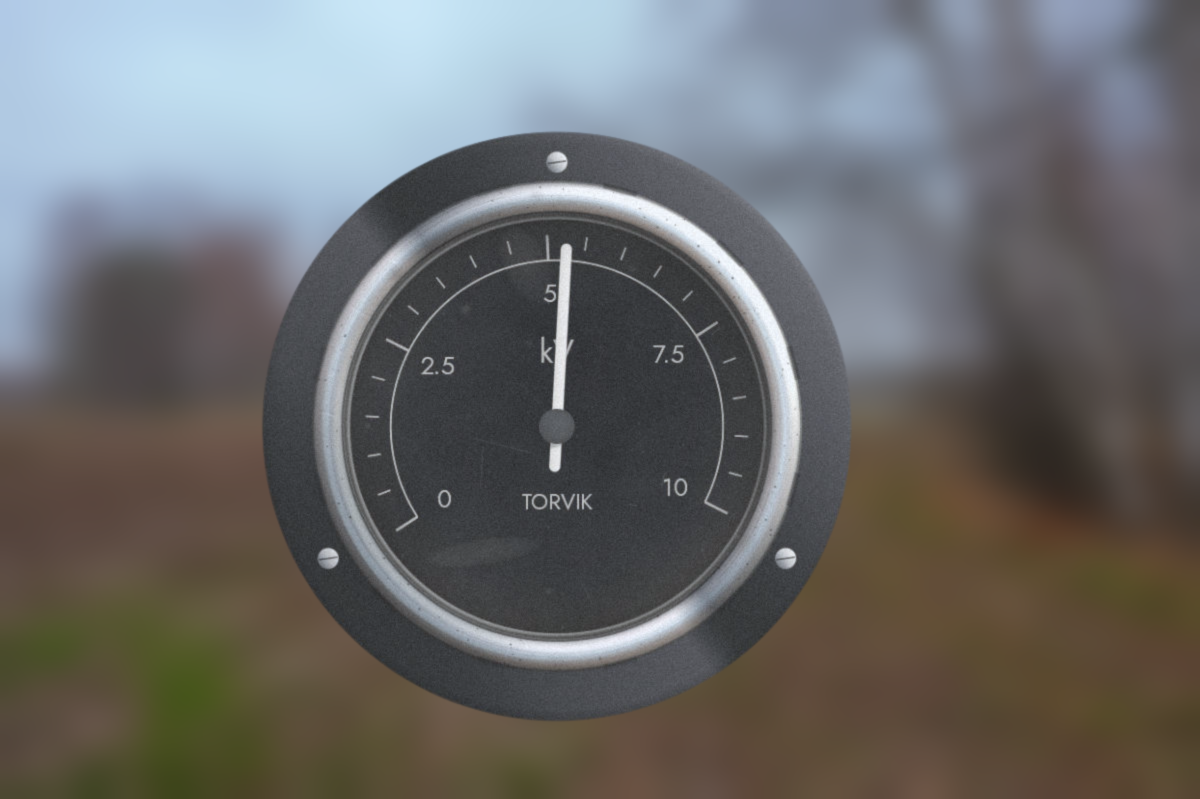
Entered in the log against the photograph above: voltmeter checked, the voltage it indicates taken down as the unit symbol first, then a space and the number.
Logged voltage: kV 5.25
